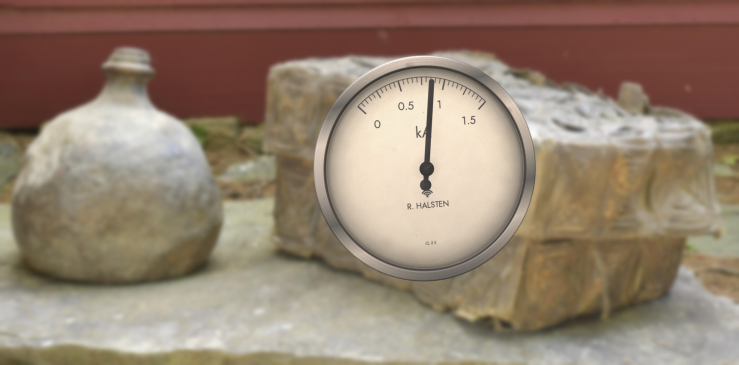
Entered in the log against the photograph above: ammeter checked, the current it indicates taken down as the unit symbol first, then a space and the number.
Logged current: kA 0.85
